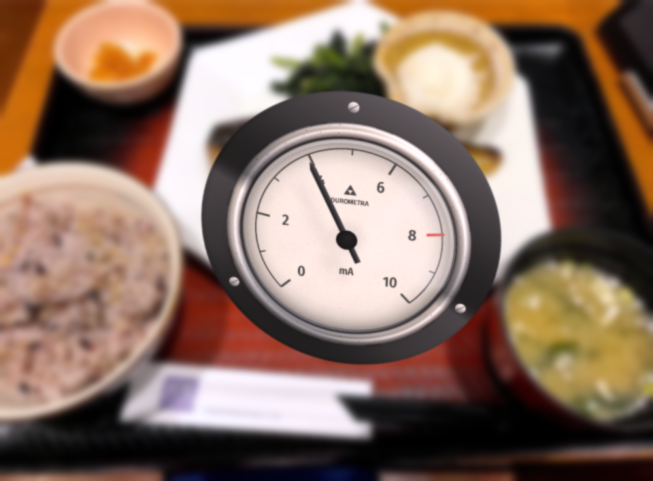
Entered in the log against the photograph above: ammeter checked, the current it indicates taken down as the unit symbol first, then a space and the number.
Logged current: mA 4
